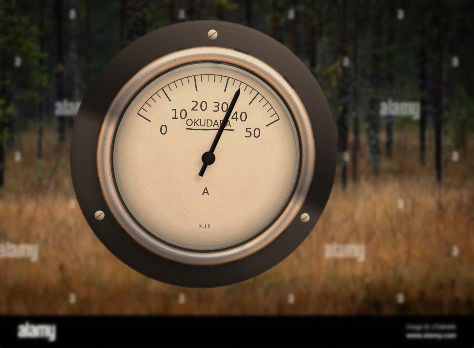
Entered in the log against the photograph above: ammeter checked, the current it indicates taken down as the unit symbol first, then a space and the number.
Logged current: A 34
